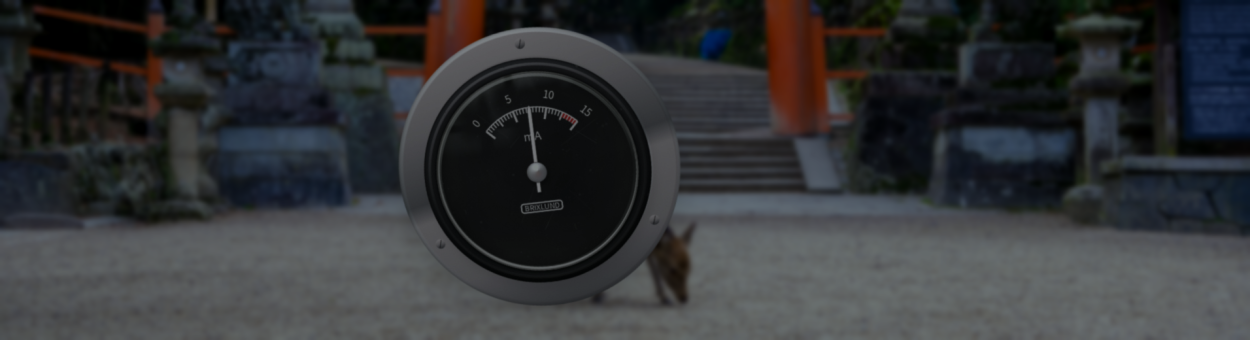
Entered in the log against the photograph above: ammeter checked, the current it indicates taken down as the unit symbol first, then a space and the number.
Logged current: mA 7.5
